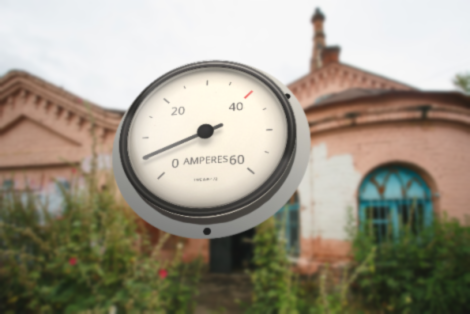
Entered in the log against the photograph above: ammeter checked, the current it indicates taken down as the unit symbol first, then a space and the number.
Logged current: A 5
